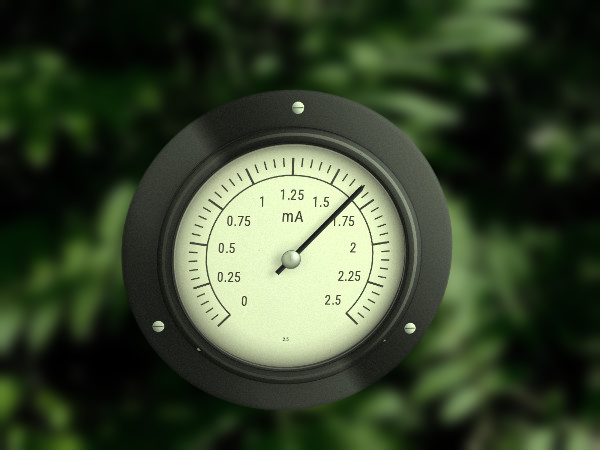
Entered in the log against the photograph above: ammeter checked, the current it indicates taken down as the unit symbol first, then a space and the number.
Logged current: mA 1.65
